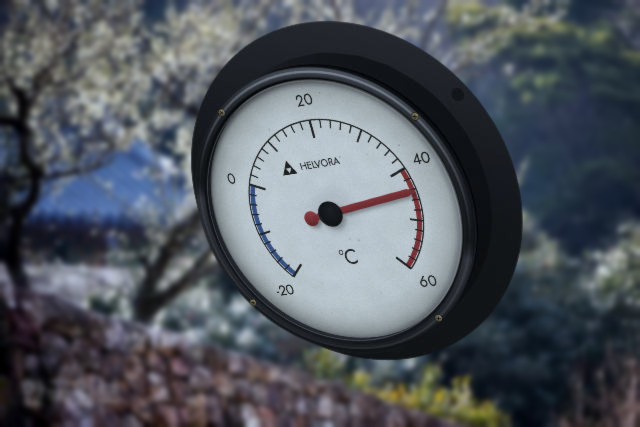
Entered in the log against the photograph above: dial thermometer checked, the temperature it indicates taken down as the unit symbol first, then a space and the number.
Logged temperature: °C 44
